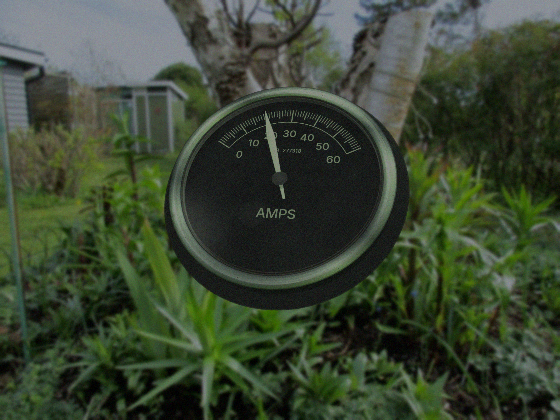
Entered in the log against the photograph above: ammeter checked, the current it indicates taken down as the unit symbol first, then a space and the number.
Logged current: A 20
